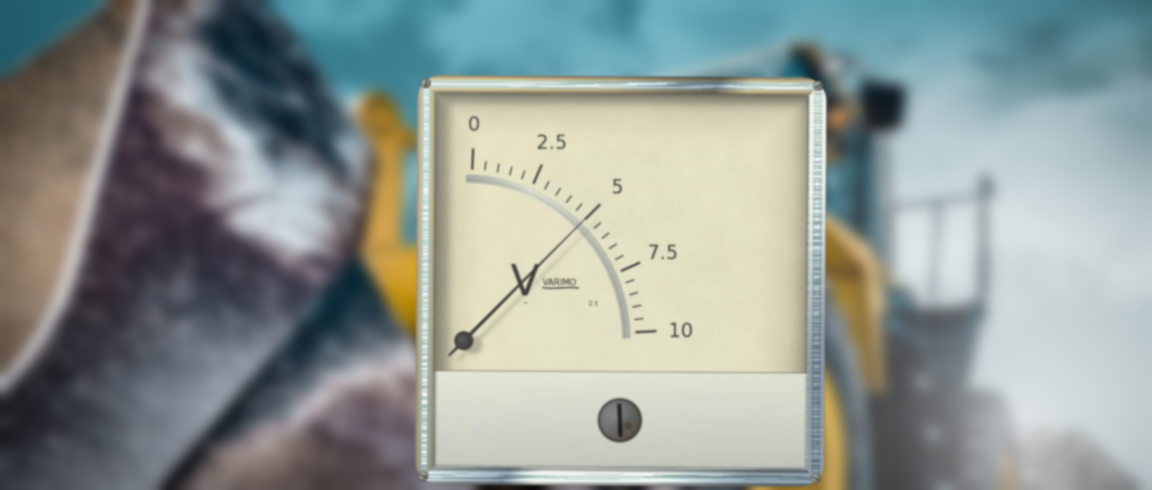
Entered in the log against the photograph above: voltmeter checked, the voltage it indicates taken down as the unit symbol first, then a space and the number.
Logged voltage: V 5
